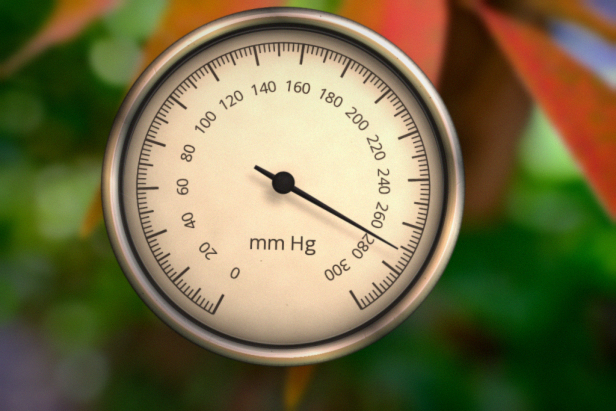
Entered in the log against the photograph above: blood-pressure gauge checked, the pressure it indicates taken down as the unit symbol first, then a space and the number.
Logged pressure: mmHg 272
